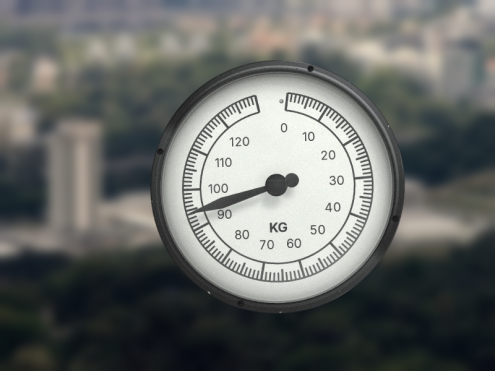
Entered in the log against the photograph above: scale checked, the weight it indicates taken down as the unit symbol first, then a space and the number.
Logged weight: kg 94
